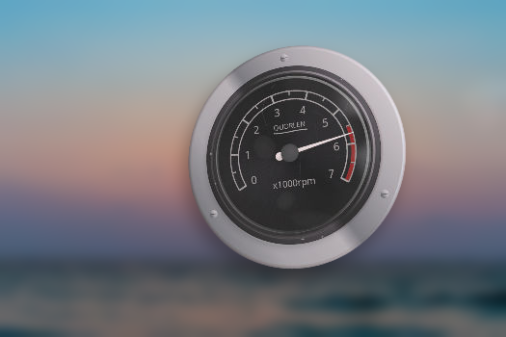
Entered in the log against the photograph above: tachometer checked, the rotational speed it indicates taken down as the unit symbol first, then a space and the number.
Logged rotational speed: rpm 5750
